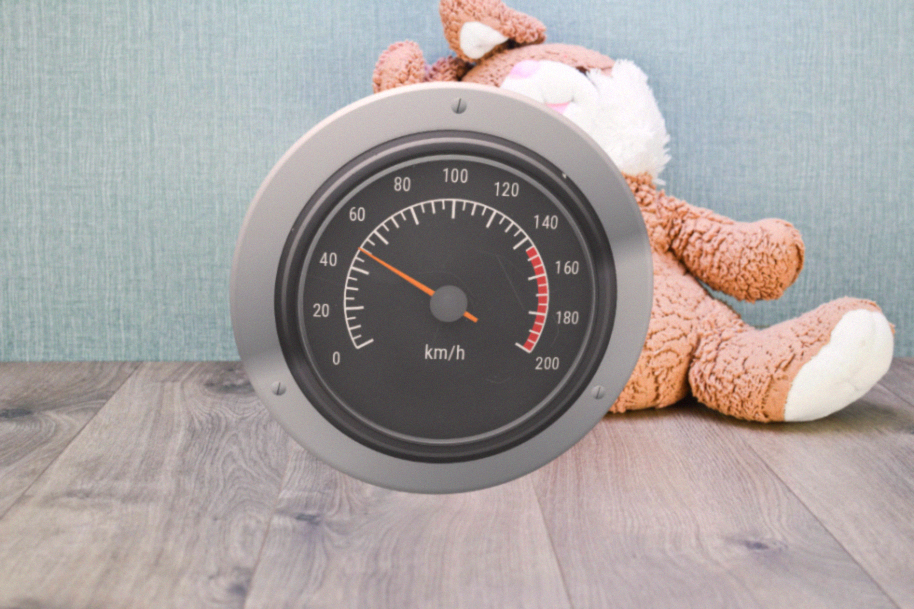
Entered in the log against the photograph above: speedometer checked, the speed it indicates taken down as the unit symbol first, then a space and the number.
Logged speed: km/h 50
